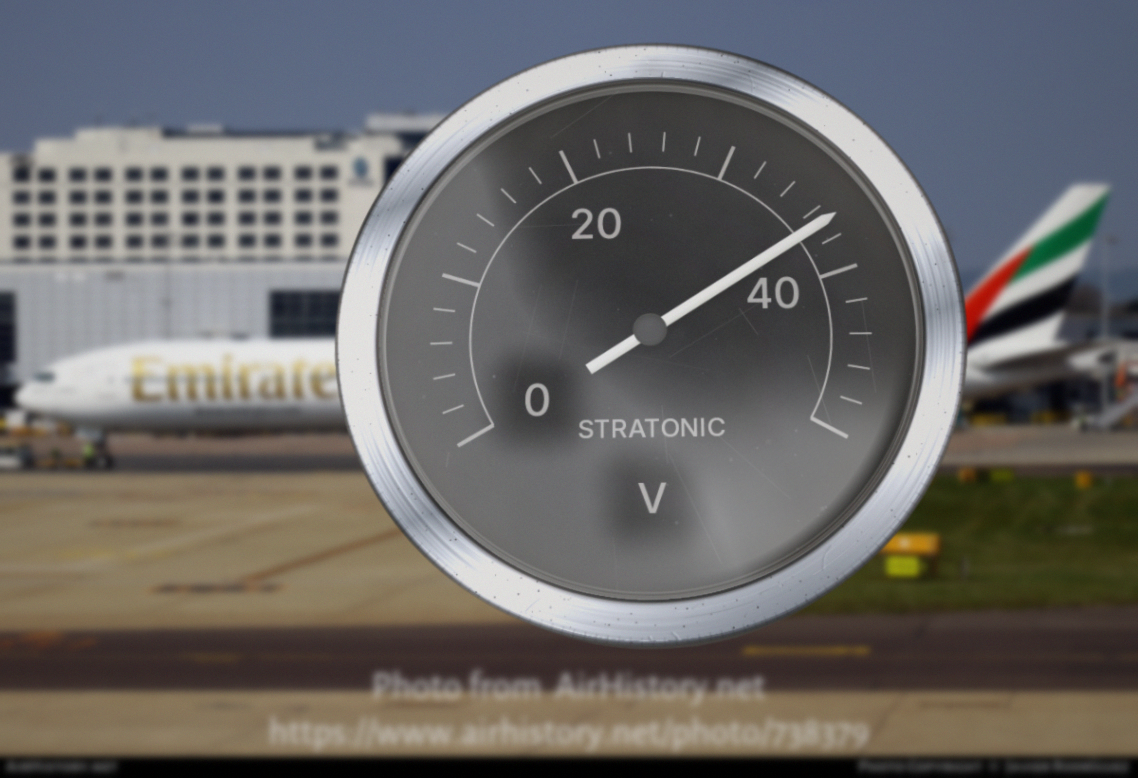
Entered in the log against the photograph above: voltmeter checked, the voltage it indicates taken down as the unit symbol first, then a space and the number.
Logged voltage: V 37
